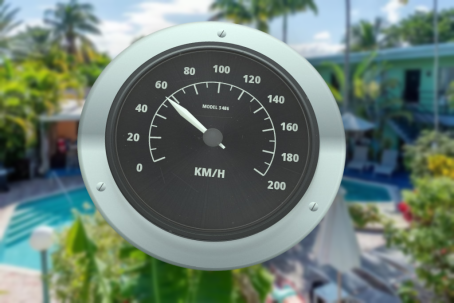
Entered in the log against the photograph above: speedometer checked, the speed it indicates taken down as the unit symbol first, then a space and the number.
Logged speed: km/h 55
